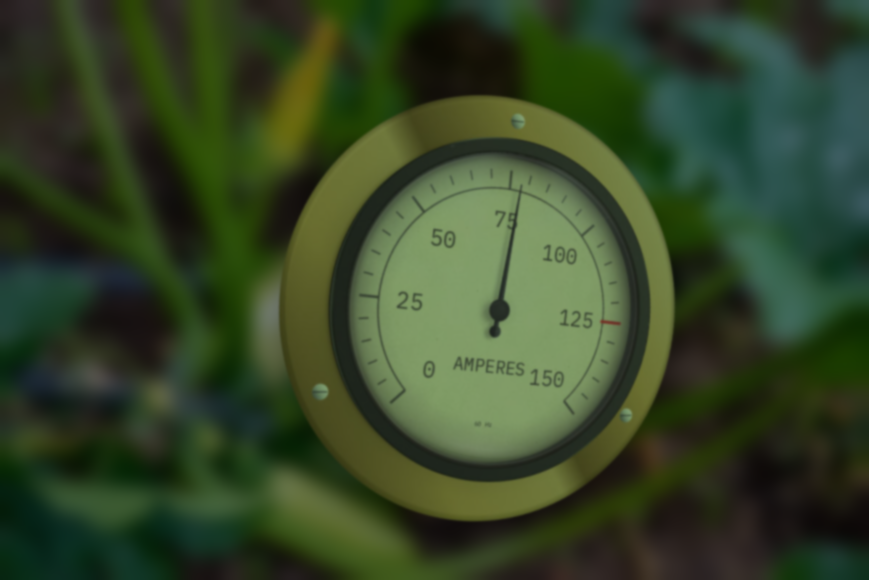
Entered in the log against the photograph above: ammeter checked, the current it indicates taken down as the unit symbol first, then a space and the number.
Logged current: A 77.5
